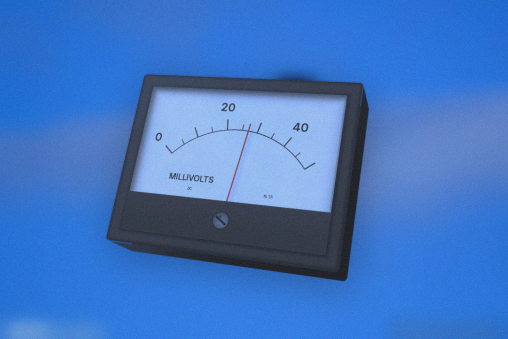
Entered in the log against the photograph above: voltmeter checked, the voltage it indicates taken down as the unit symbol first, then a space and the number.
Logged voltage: mV 27.5
